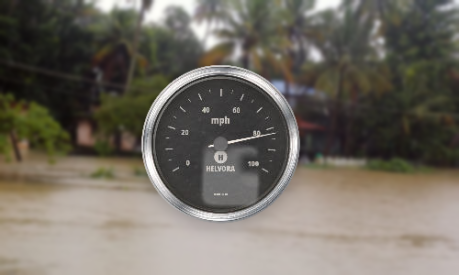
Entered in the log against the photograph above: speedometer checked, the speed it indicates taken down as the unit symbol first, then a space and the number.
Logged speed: mph 82.5
